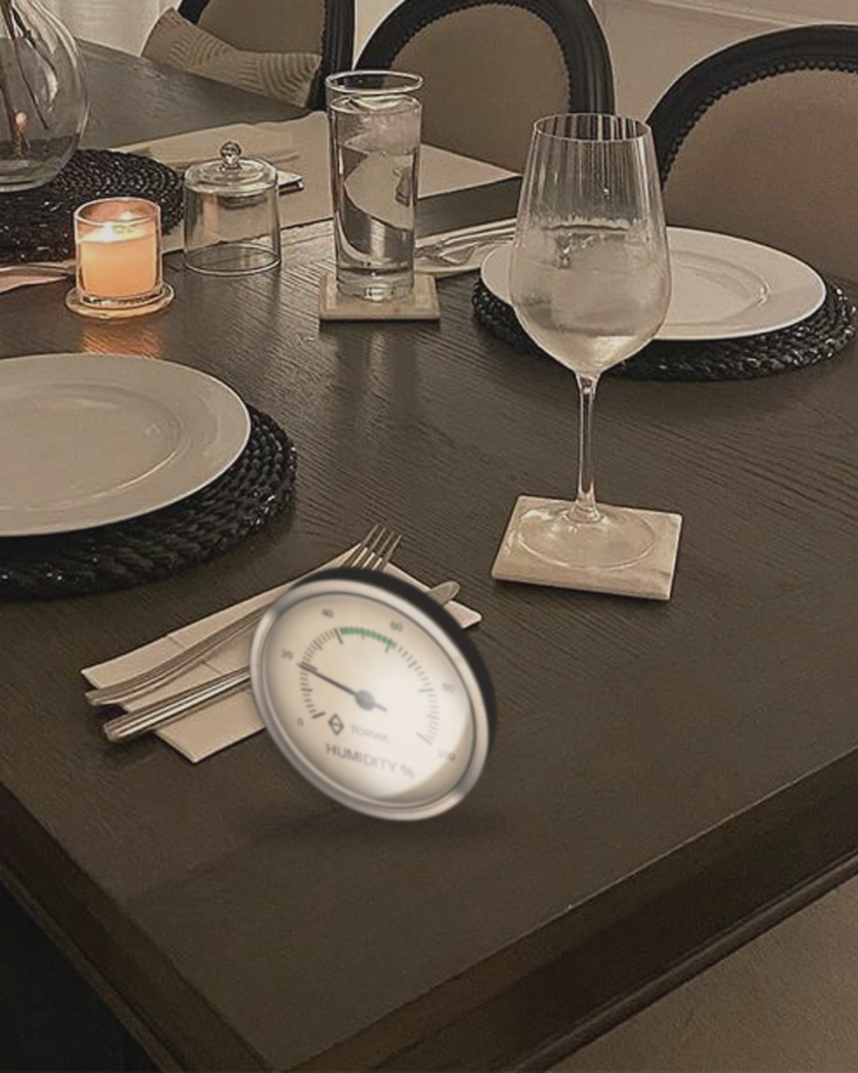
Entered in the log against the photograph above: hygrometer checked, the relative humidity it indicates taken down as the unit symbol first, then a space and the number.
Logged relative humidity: % 20
